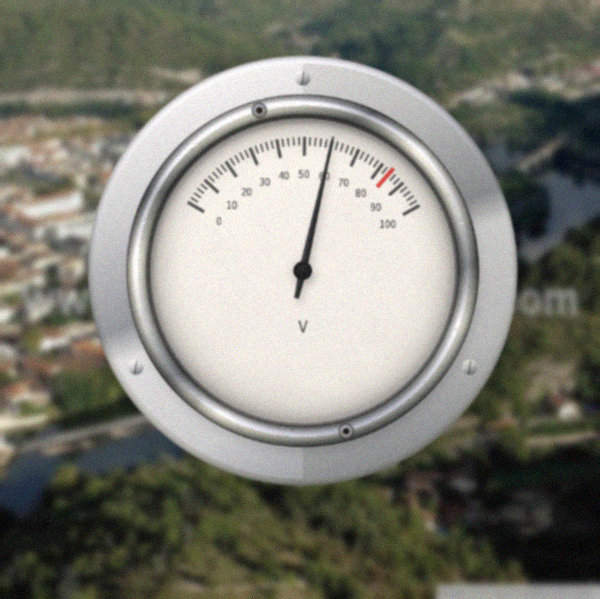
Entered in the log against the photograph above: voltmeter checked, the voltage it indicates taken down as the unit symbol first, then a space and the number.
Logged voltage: V 60
